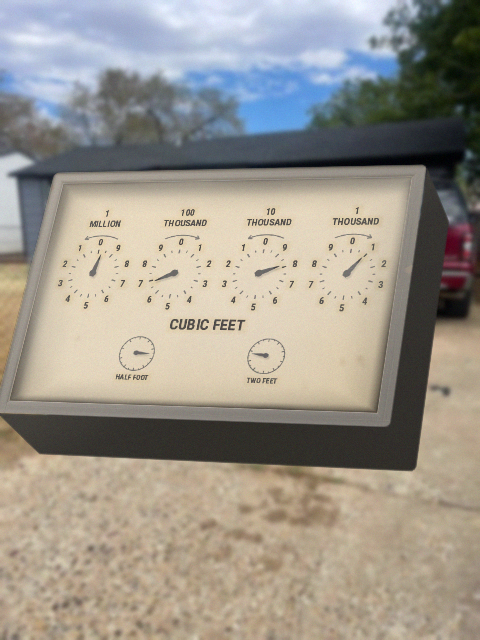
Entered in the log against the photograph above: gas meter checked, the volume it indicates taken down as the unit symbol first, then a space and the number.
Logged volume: ft³ 968100
